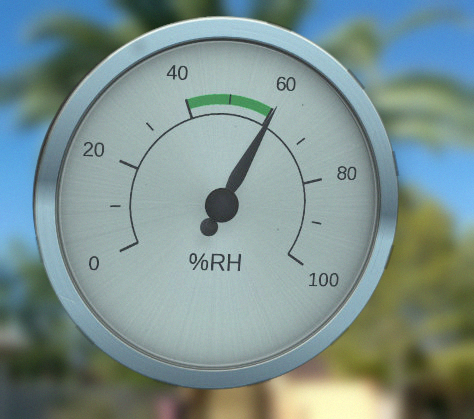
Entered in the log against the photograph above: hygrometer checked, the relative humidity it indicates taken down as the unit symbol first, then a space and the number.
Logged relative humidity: % 60
